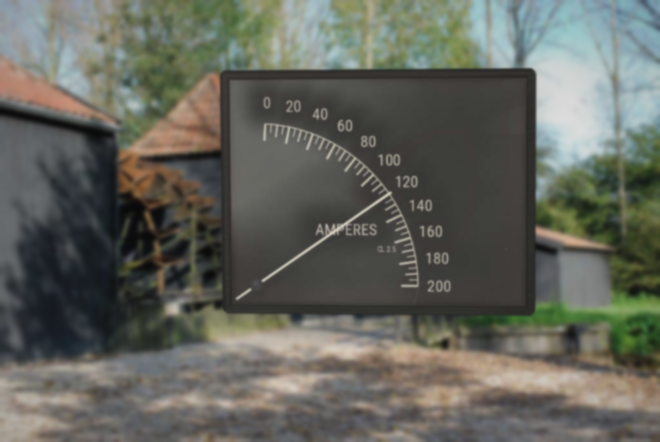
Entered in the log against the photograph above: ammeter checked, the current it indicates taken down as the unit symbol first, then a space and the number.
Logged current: A 120
